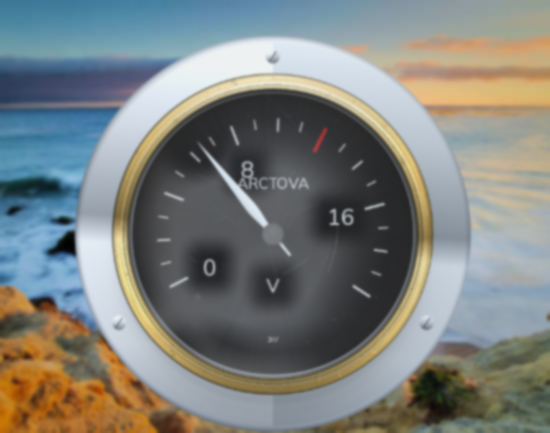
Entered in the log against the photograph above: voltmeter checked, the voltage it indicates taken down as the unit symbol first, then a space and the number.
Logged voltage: V 6.5
